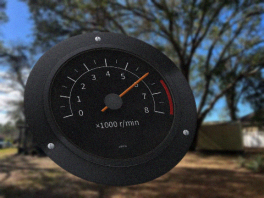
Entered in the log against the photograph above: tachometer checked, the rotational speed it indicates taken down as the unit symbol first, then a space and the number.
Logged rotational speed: rpm 6000
